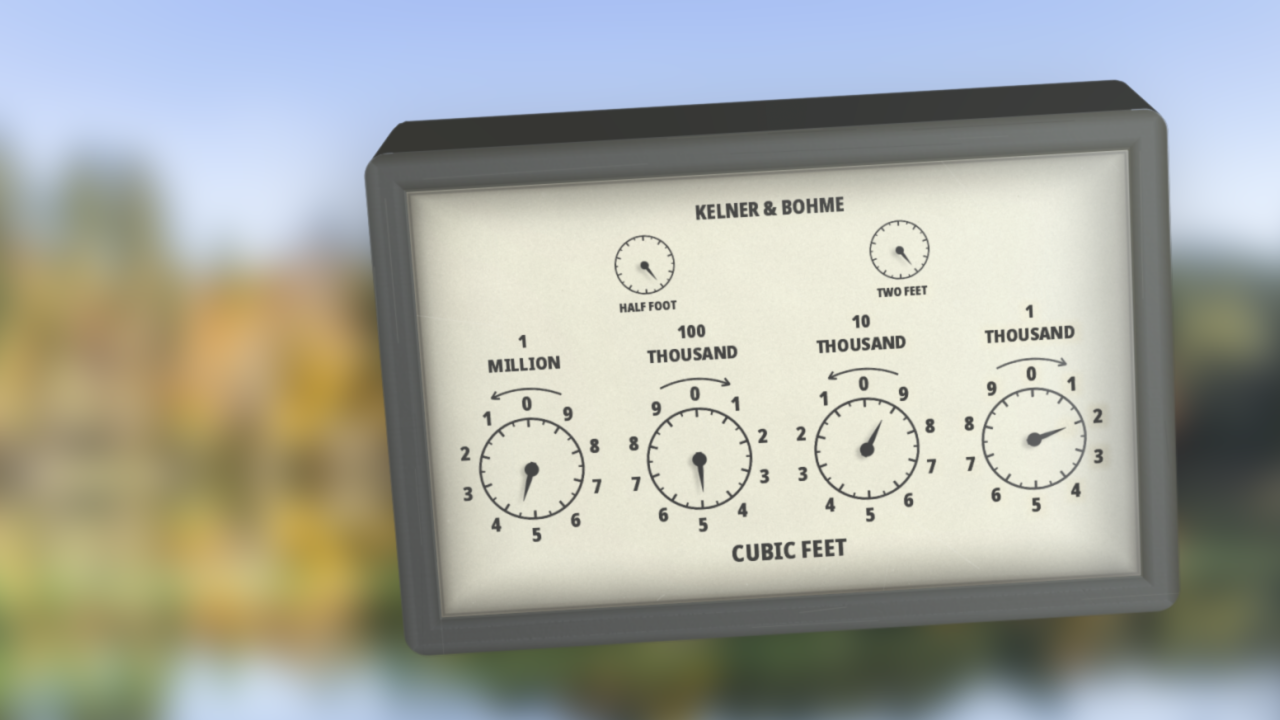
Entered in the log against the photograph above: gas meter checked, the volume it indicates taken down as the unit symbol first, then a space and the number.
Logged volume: ft³ 449200
